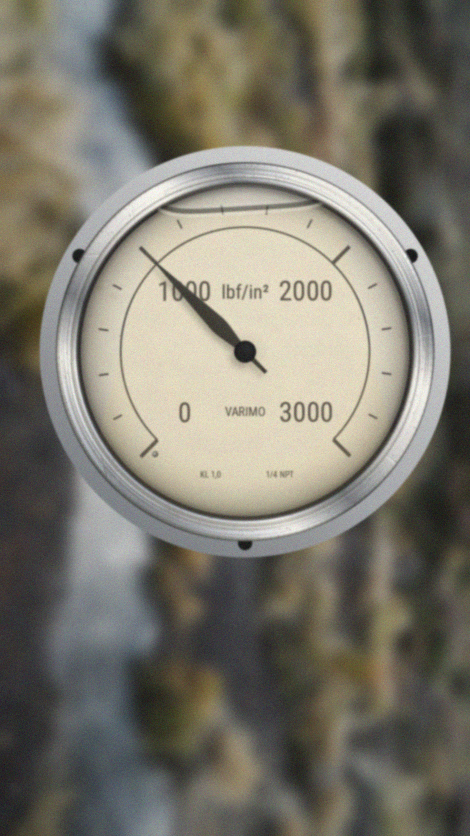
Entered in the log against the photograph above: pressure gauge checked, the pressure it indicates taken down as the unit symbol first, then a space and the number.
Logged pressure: psi 1000
